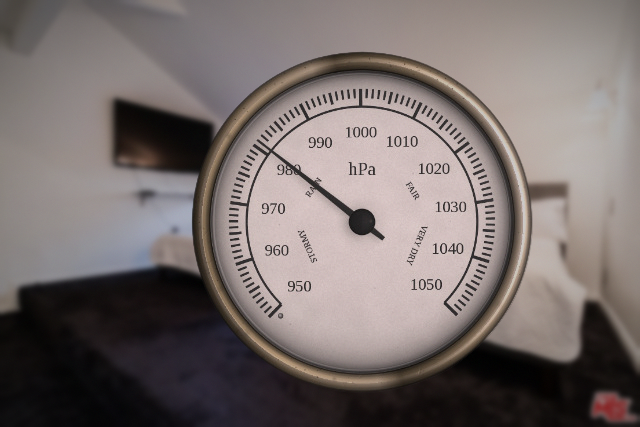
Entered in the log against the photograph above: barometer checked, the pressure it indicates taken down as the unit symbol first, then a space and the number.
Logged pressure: hPa 981
